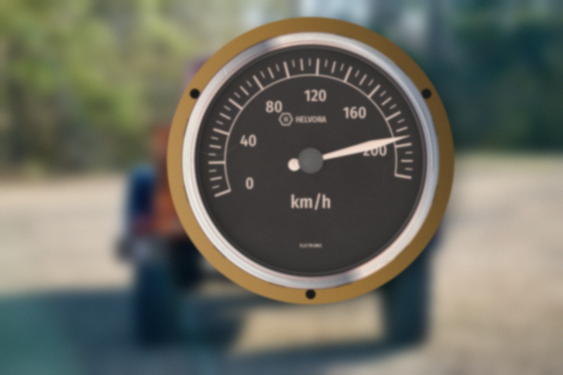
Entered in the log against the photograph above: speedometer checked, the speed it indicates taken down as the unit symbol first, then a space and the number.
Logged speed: km/h 195
